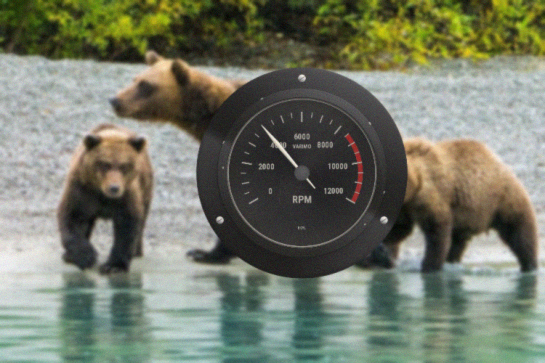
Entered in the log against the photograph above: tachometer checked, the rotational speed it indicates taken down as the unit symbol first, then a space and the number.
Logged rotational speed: rpm 4000
